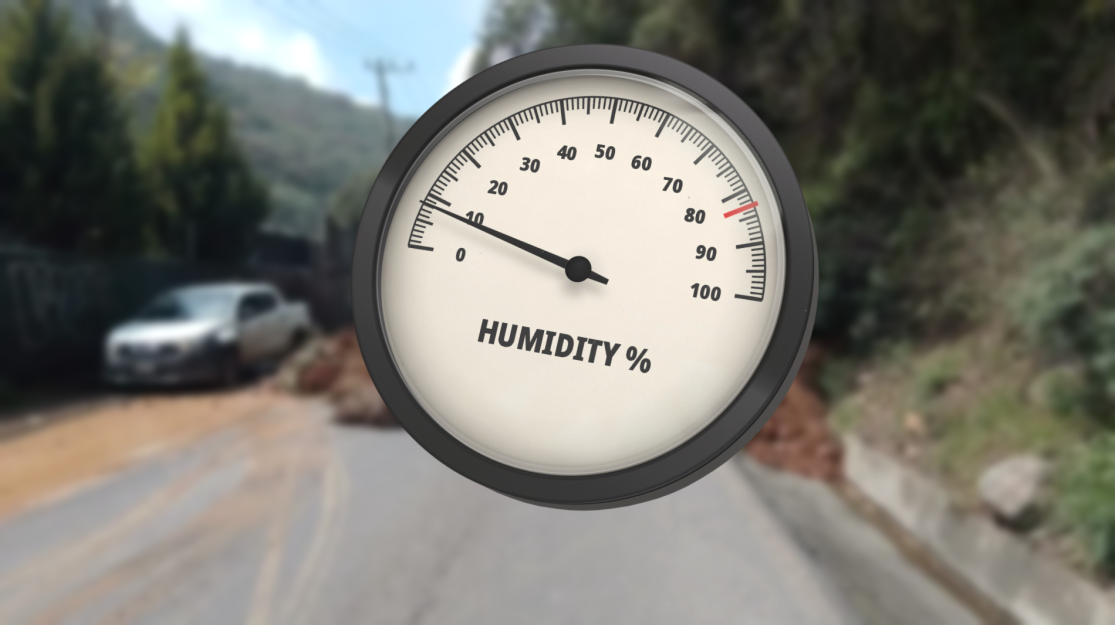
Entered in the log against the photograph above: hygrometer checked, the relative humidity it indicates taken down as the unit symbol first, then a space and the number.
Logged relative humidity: % 8
